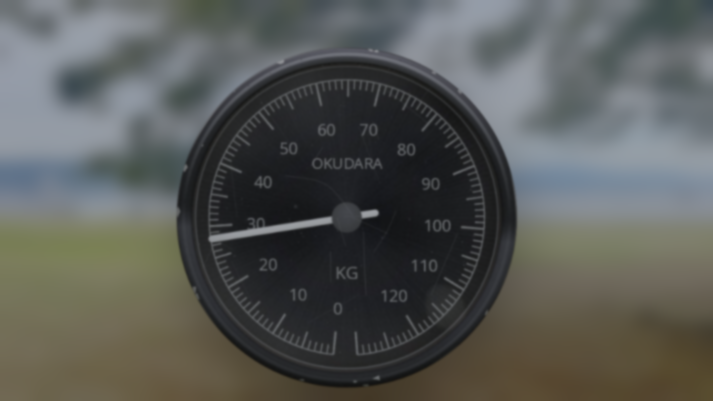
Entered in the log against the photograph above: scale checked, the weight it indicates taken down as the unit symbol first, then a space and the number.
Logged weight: kg 28
